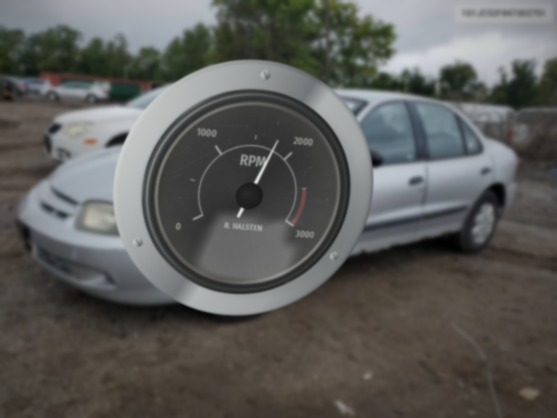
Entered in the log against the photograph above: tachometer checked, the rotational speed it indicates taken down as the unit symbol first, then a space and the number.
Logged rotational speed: rpm 1750
